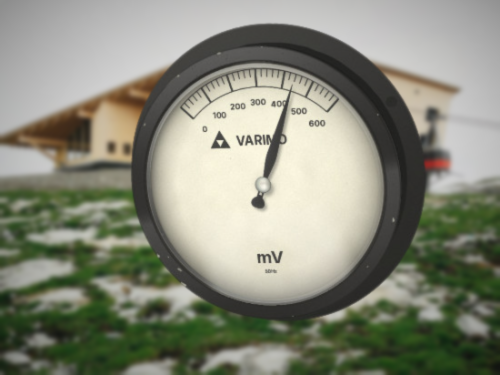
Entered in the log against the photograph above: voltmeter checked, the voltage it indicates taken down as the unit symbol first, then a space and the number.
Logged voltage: mV 440
